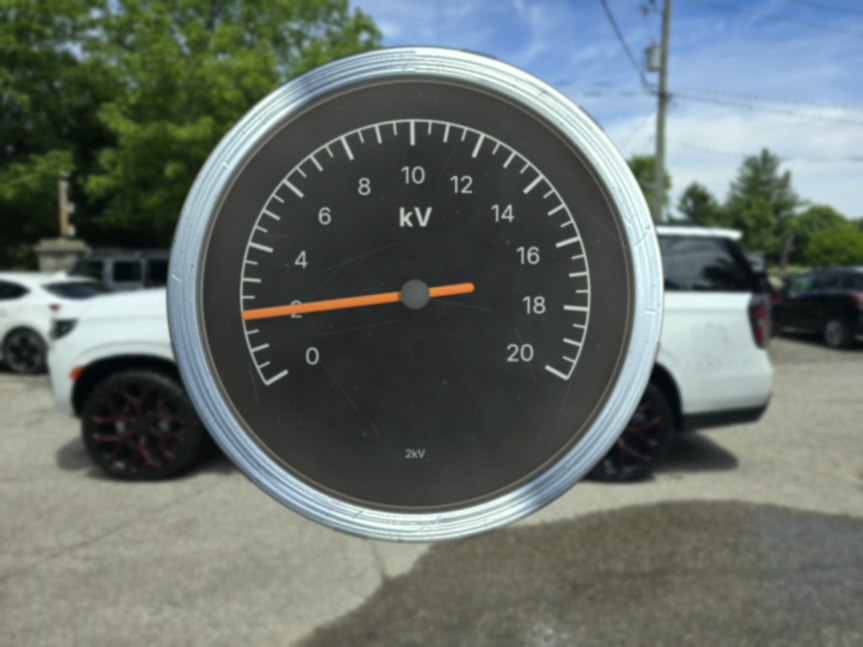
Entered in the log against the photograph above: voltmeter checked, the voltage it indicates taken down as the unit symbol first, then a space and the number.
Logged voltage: kV 2
